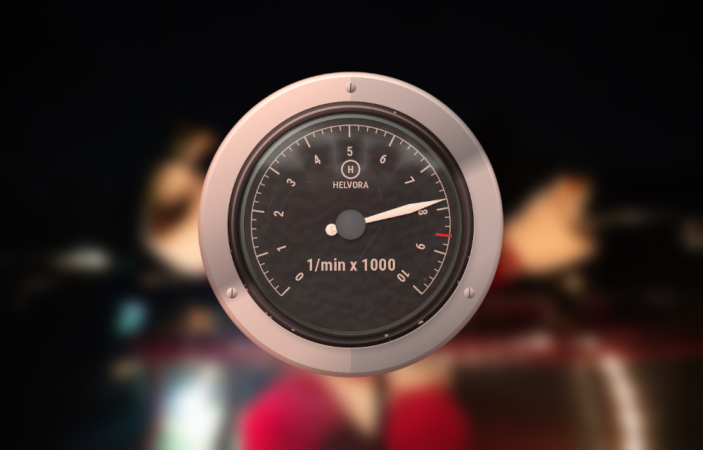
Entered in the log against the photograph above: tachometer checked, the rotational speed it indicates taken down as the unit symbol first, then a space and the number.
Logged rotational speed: rpm 7800
